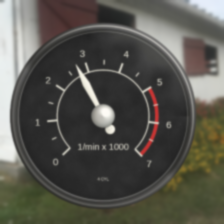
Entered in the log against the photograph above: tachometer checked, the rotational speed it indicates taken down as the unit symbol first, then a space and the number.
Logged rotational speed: rpm 2750
